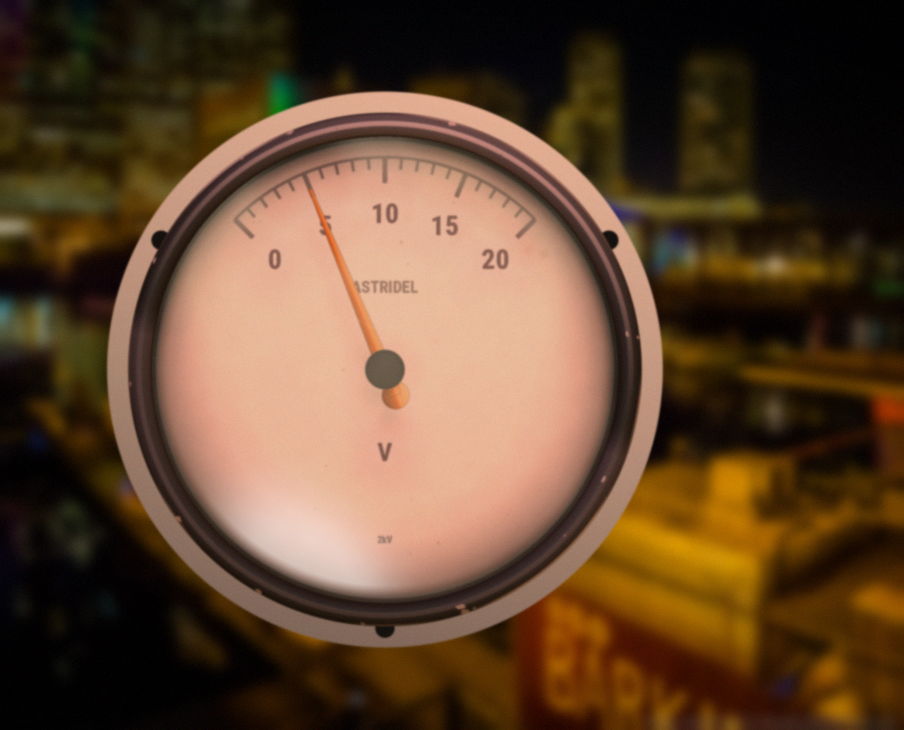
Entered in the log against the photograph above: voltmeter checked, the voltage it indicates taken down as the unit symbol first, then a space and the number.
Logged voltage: V 5
